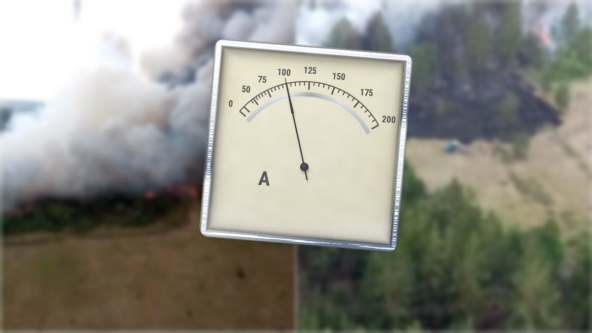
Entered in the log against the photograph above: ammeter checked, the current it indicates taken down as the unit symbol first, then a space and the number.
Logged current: A 100
